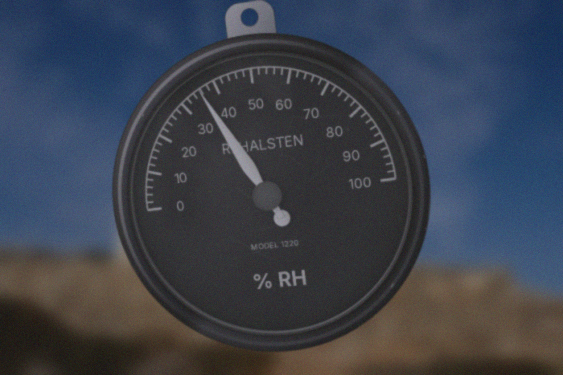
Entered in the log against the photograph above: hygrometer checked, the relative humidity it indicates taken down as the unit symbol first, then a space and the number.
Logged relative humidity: % 36
